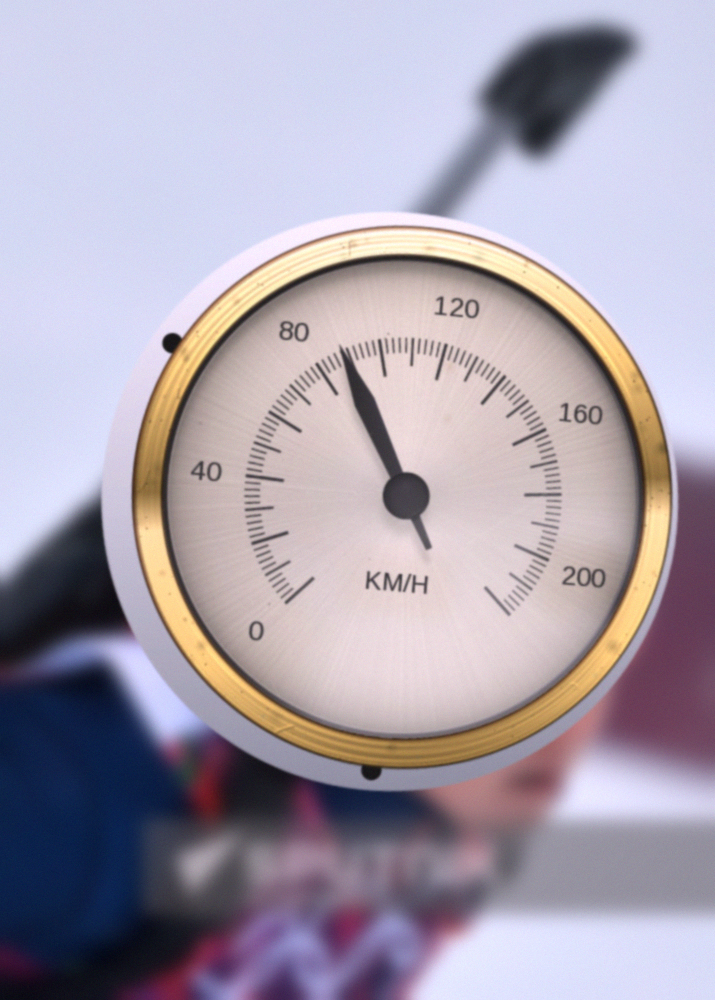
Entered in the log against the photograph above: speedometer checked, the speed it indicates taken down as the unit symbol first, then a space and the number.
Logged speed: km/h 88
